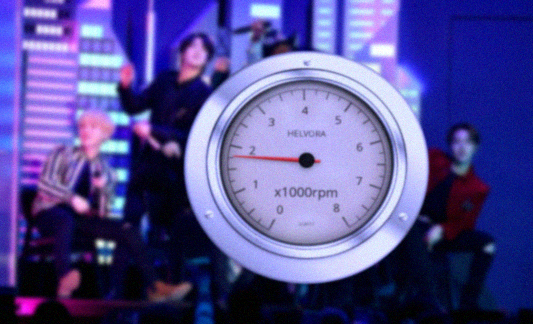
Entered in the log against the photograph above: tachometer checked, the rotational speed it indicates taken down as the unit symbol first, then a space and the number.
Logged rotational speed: rpm 1750
